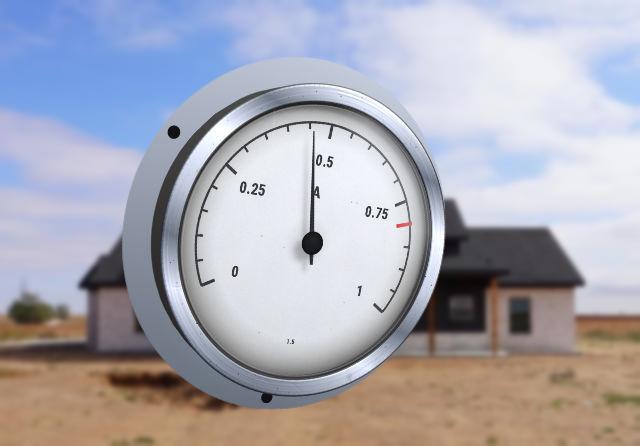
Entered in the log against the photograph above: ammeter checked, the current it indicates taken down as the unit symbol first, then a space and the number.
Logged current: A 0.45
